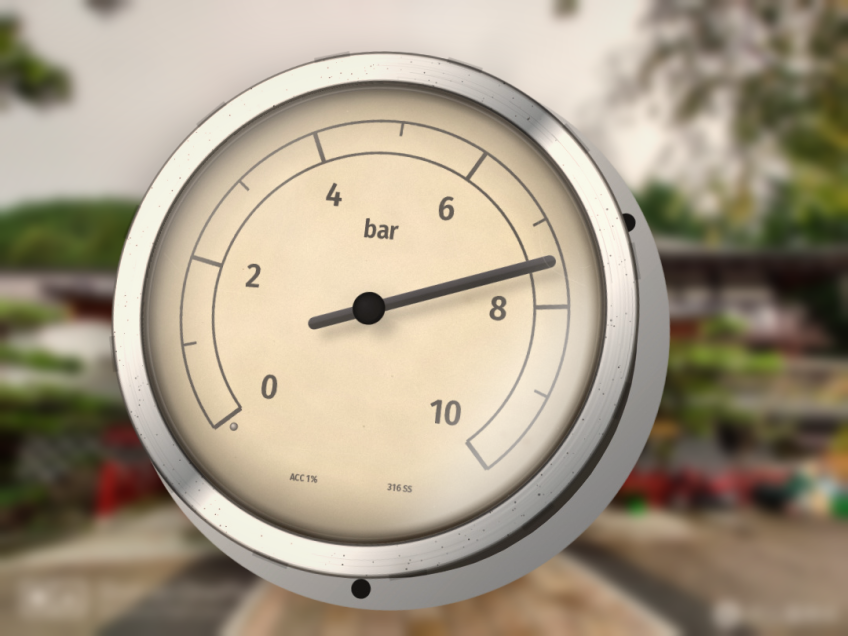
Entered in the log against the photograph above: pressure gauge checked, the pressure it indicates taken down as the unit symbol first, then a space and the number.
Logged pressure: bar 7.5
